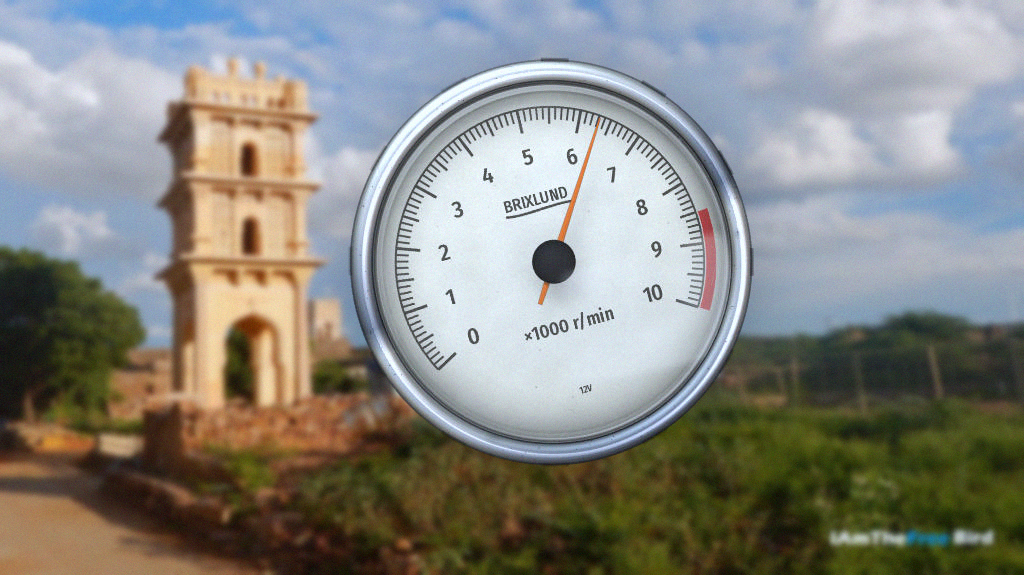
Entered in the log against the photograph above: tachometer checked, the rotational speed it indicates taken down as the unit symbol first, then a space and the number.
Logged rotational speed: rpm 6300
